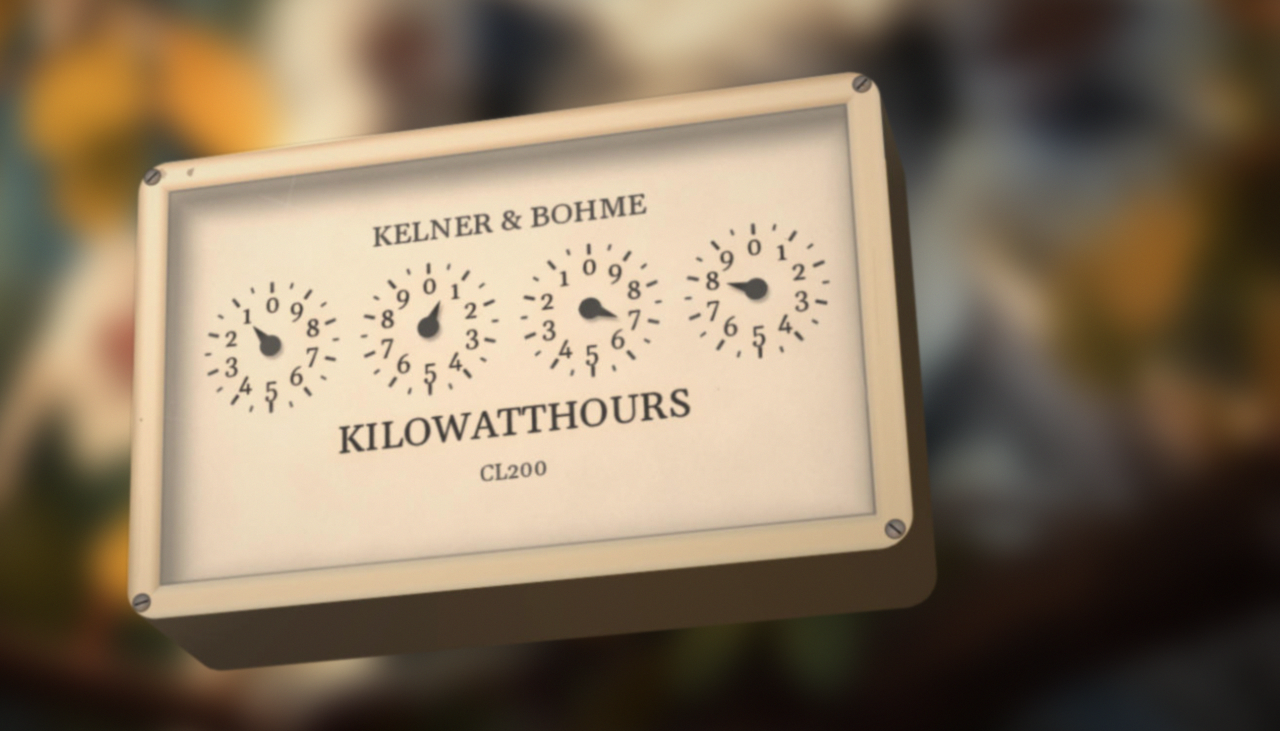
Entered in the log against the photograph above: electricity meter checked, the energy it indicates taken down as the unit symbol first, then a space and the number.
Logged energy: kWh 1068
